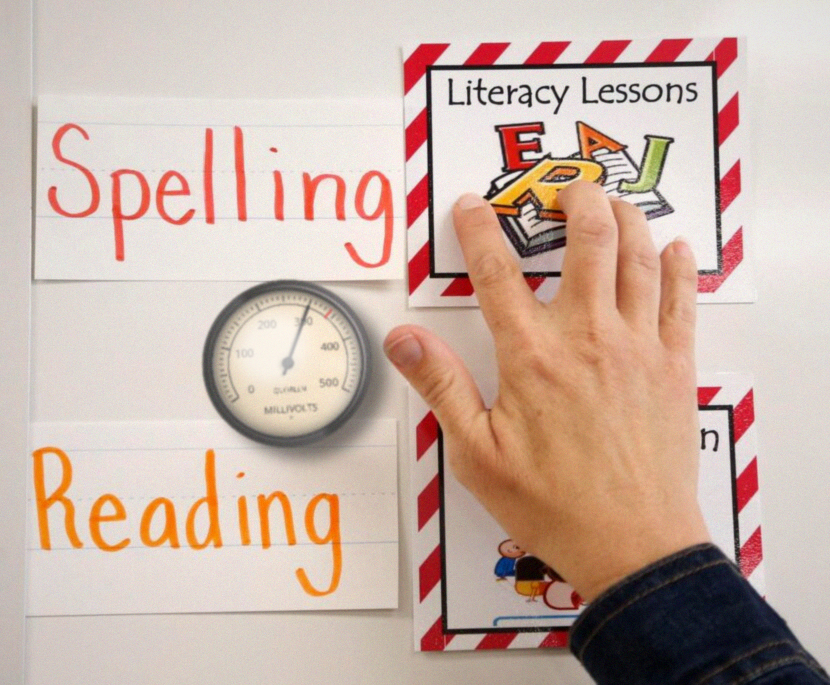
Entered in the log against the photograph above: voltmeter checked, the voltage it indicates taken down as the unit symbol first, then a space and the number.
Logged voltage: mV 300
